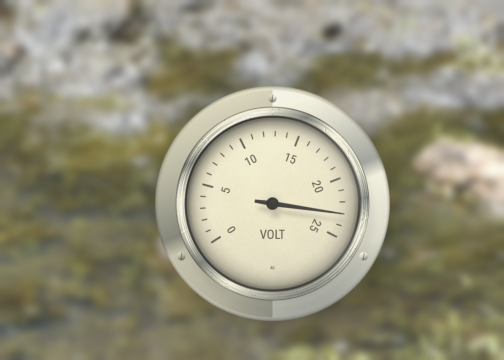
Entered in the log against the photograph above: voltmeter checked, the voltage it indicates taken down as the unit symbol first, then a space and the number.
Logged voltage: V 23
